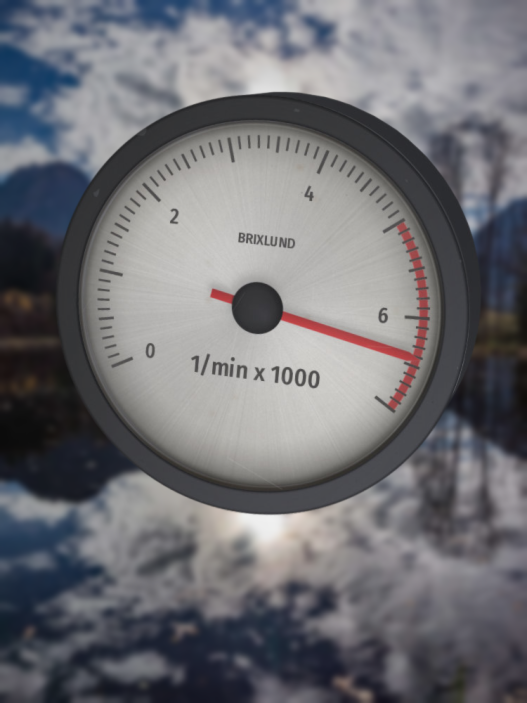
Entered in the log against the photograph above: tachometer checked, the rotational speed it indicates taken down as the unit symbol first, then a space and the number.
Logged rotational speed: rpm 6400
